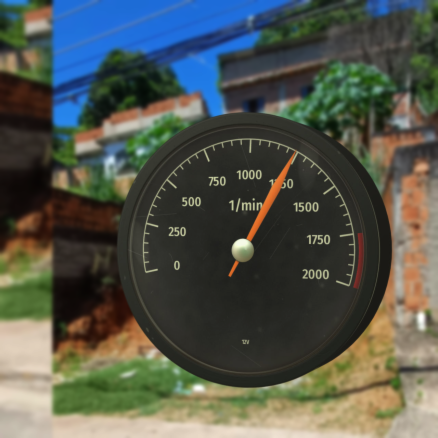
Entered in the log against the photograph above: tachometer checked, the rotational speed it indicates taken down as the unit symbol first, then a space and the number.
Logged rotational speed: rpm 1250
